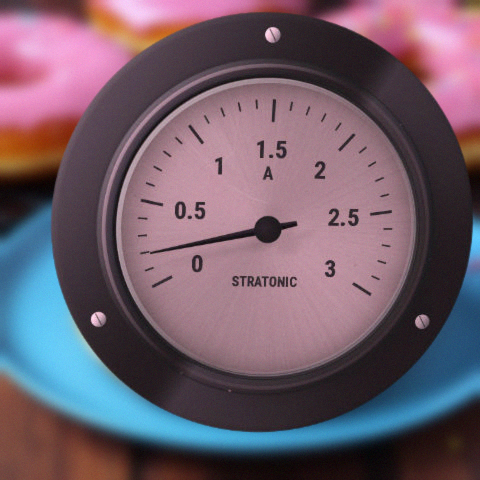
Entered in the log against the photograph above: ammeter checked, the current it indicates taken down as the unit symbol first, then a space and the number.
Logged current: A 0.2
